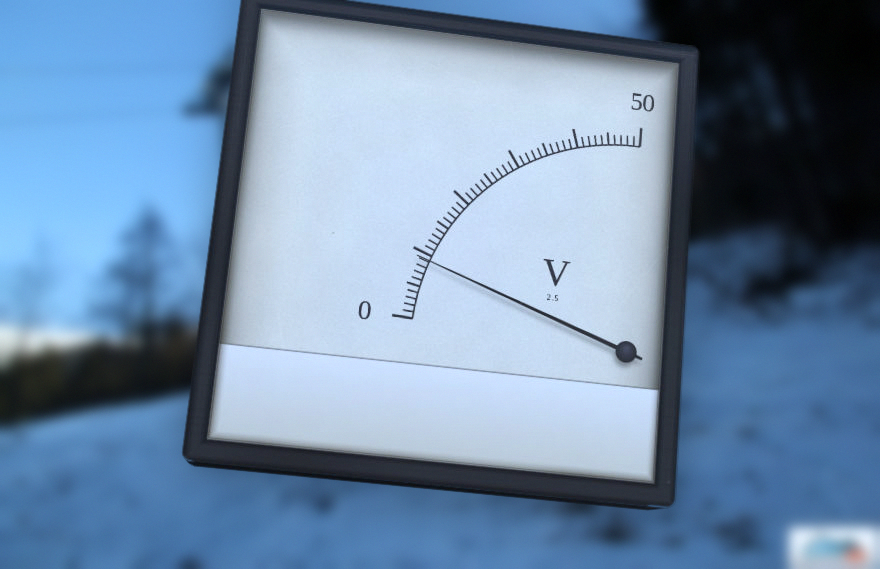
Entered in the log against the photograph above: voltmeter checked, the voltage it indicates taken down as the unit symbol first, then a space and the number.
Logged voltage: V 9
